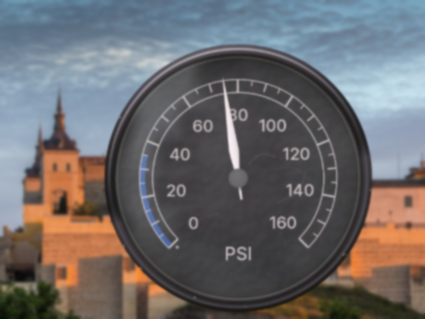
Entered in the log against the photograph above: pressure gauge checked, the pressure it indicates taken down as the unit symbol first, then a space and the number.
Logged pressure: psi 75
